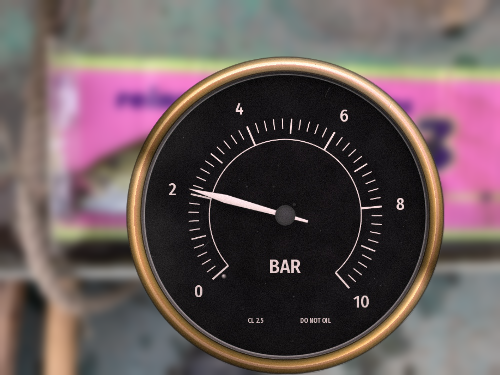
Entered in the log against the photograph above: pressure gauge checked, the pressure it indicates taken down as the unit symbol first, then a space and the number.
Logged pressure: bar 2.1
